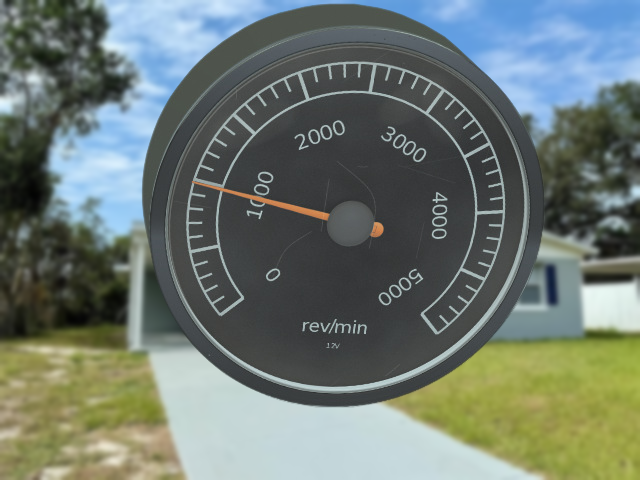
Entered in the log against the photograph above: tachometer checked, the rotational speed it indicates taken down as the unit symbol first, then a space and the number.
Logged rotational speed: rpm 1000
